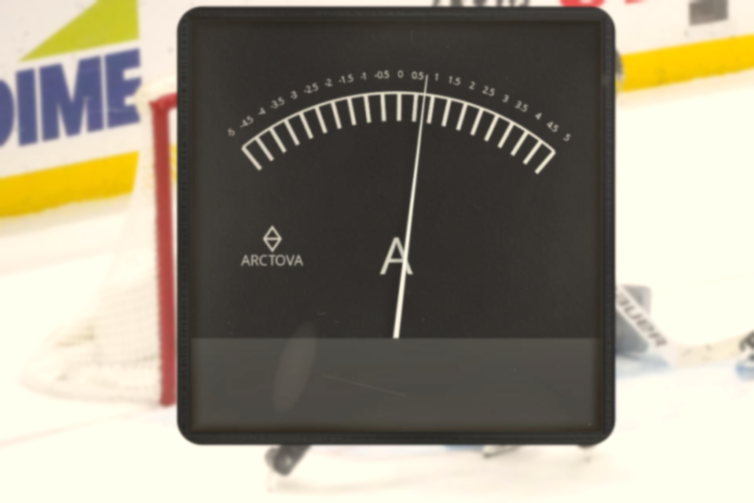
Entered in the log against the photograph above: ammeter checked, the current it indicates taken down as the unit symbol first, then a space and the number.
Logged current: A 0.75
